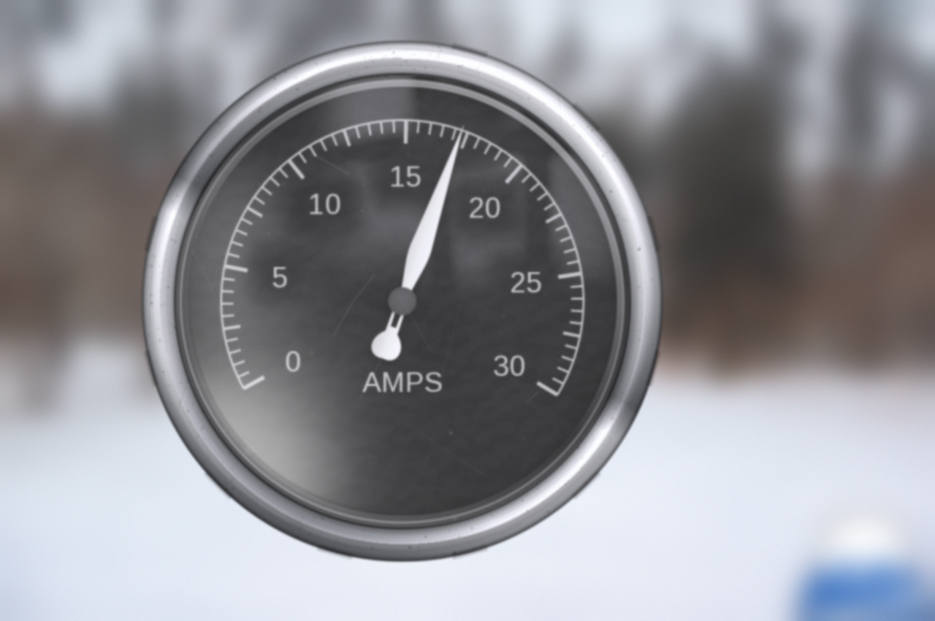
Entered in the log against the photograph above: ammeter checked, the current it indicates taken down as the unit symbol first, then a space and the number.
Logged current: A 17.25
